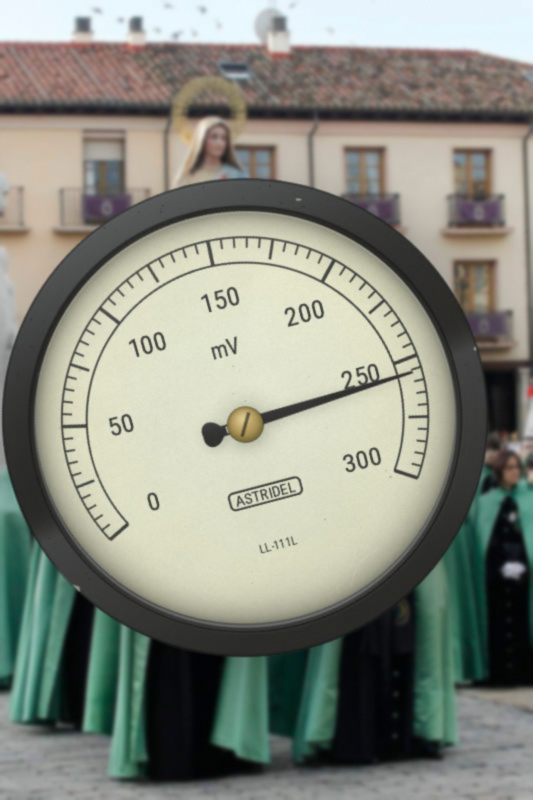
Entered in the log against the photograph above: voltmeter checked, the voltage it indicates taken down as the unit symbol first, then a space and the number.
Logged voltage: mV 255
